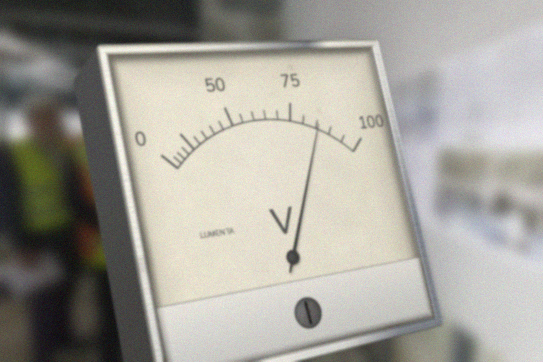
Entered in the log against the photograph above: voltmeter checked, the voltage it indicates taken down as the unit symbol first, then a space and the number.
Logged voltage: V 85
